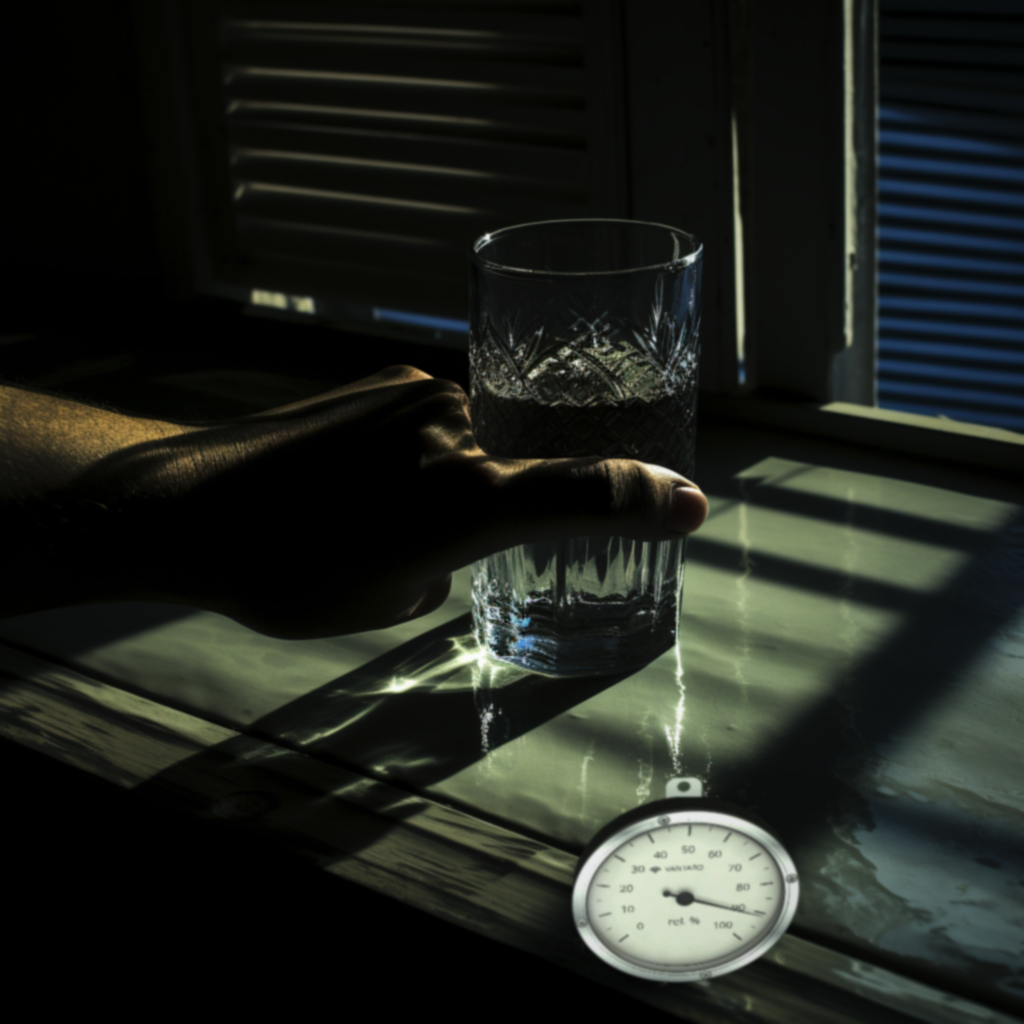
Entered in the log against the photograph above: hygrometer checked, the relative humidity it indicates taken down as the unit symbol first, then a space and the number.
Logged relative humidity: % 90
